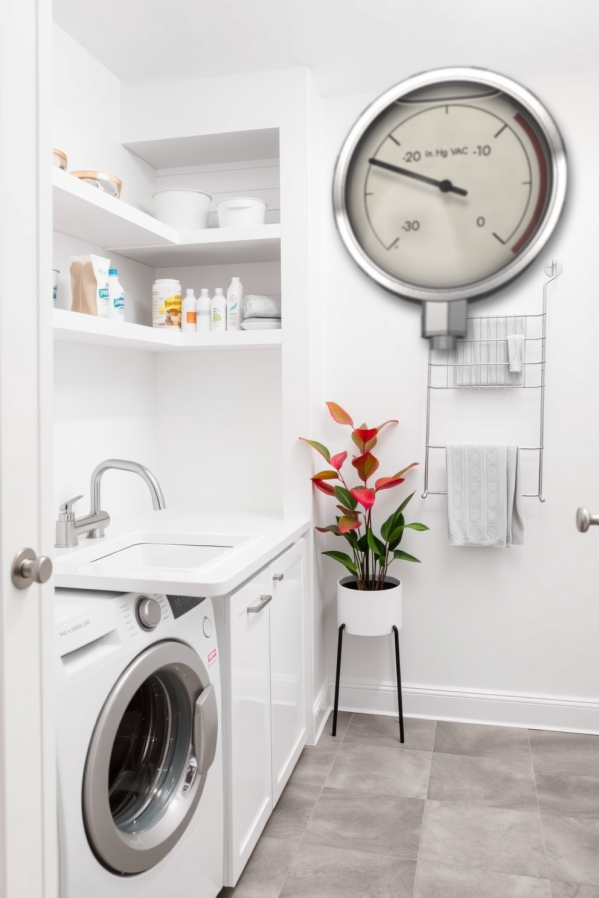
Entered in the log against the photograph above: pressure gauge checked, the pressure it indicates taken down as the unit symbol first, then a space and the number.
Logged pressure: inHg -22.5
